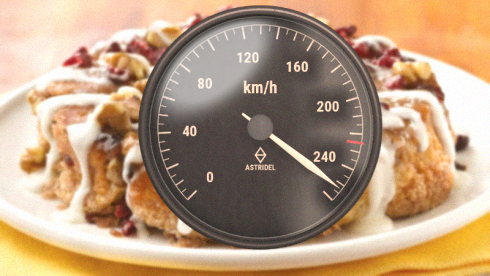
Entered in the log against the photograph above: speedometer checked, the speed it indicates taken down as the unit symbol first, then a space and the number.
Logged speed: km/h 252.5
